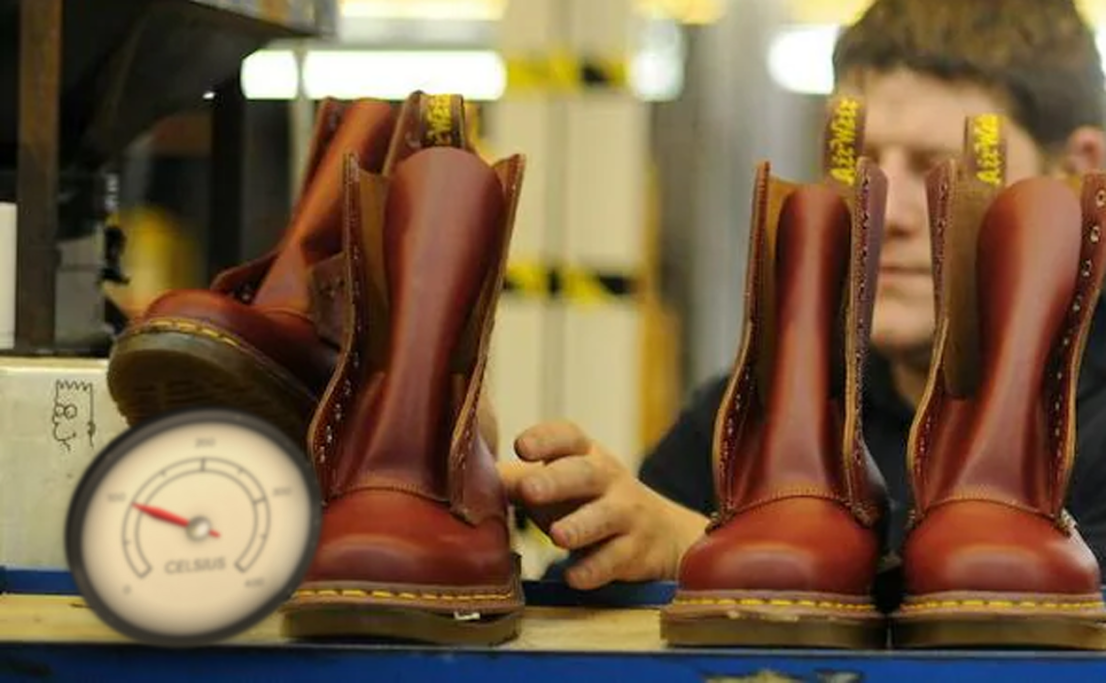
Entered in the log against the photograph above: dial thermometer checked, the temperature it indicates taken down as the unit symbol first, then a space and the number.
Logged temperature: °C 100
